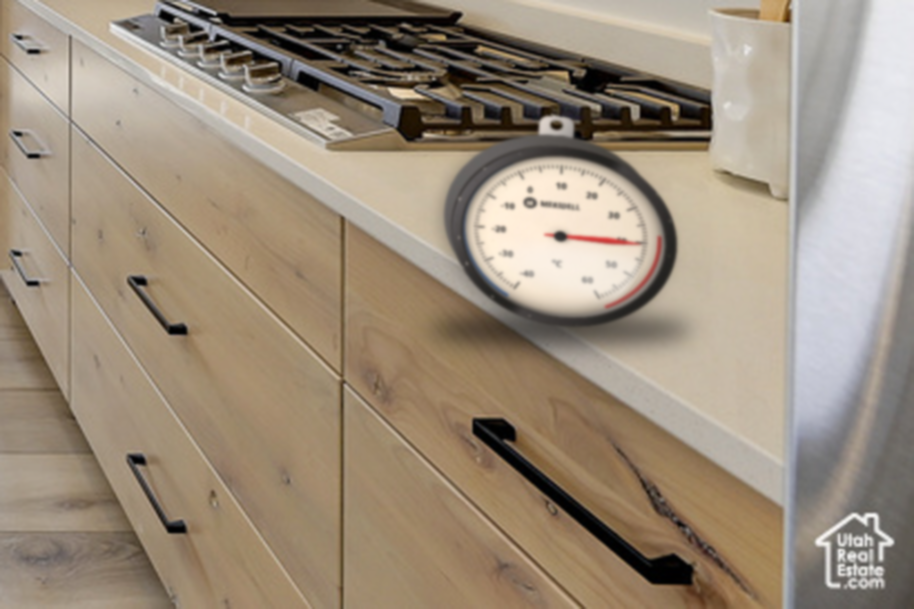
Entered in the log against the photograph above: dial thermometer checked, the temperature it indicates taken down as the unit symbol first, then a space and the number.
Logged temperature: °C 40
